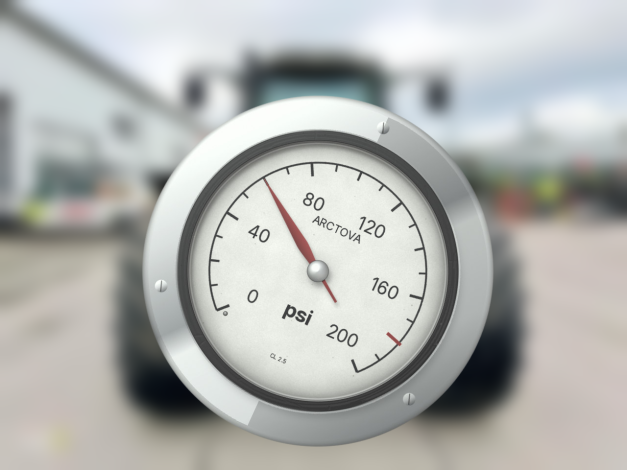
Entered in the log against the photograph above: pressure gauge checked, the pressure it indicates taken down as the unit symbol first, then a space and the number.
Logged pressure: psi 60
